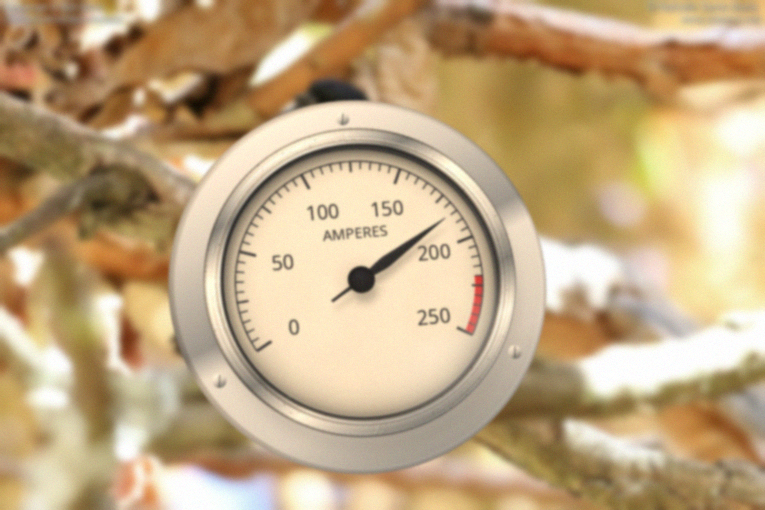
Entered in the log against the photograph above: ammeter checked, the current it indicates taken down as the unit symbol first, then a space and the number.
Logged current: A 185
